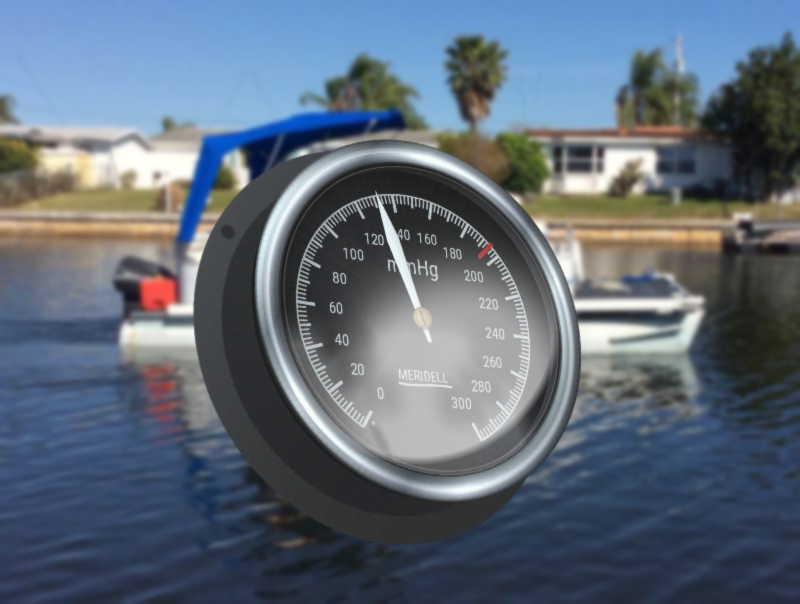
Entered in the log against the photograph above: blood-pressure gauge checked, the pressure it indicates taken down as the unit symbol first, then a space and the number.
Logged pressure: mmHg 130
